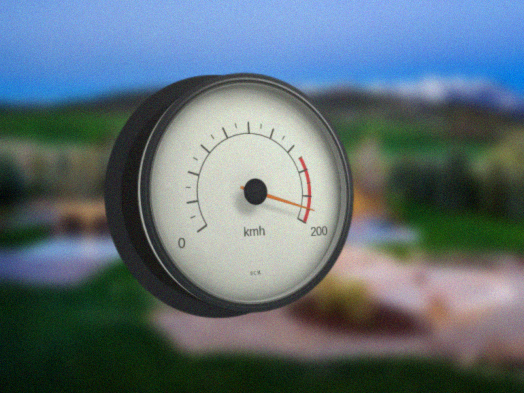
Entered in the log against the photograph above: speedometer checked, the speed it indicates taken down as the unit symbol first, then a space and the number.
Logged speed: km/h 190
